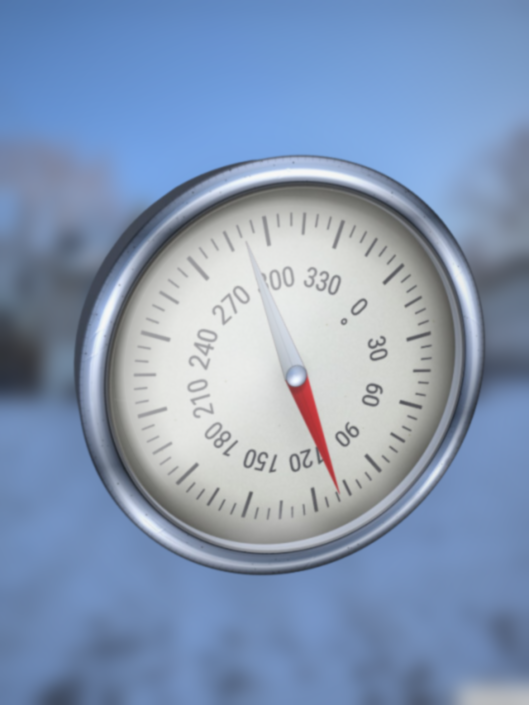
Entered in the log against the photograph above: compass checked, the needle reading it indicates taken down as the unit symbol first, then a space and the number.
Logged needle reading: ° 110
